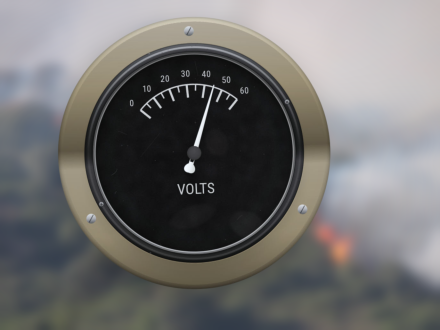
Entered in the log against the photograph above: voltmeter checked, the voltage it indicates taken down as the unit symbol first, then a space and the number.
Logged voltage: V 45
